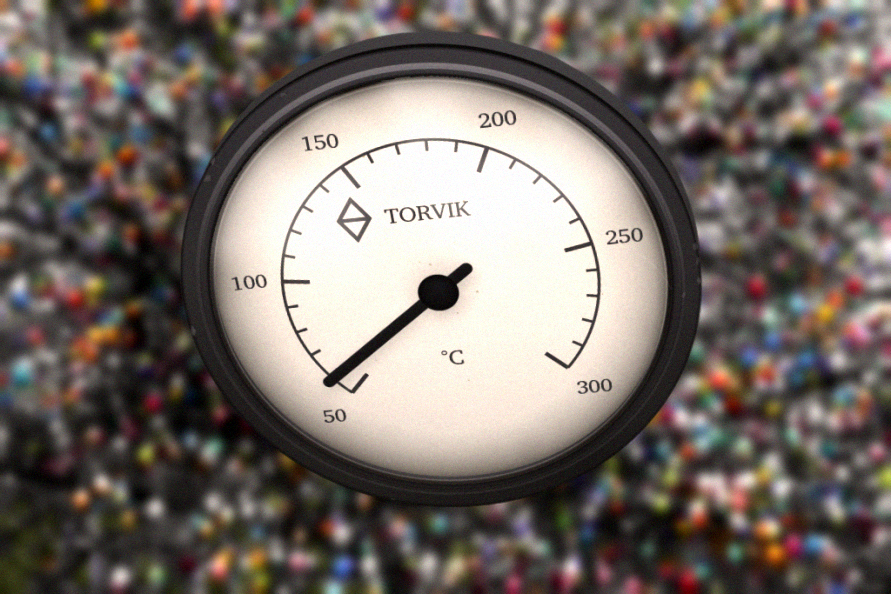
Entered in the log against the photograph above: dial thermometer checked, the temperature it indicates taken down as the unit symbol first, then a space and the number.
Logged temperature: °C 60
